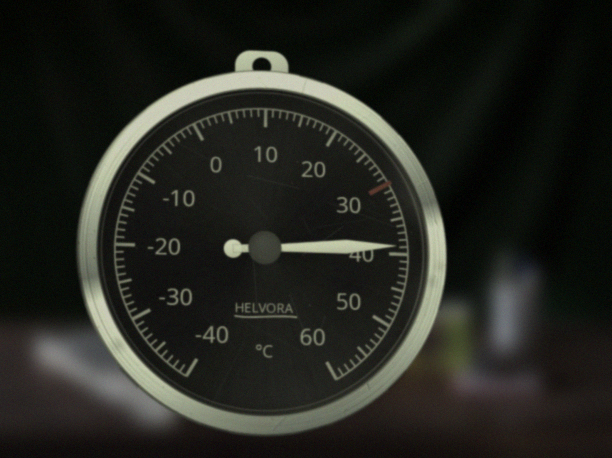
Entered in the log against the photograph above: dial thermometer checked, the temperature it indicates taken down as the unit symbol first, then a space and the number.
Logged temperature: °C 39
